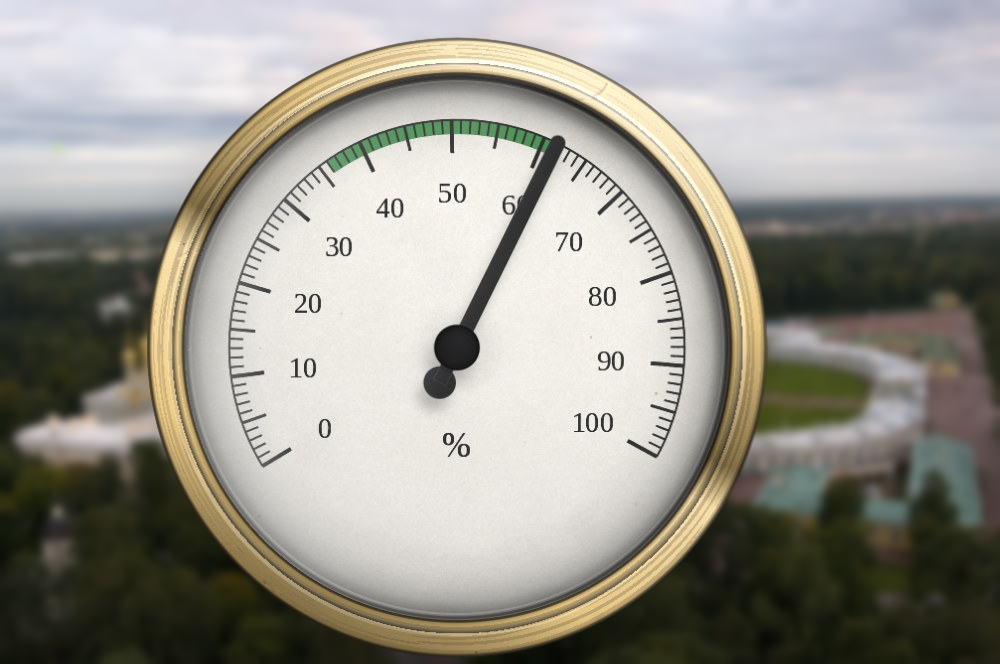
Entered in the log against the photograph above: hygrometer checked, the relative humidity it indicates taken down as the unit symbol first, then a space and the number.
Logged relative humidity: % 61.5
